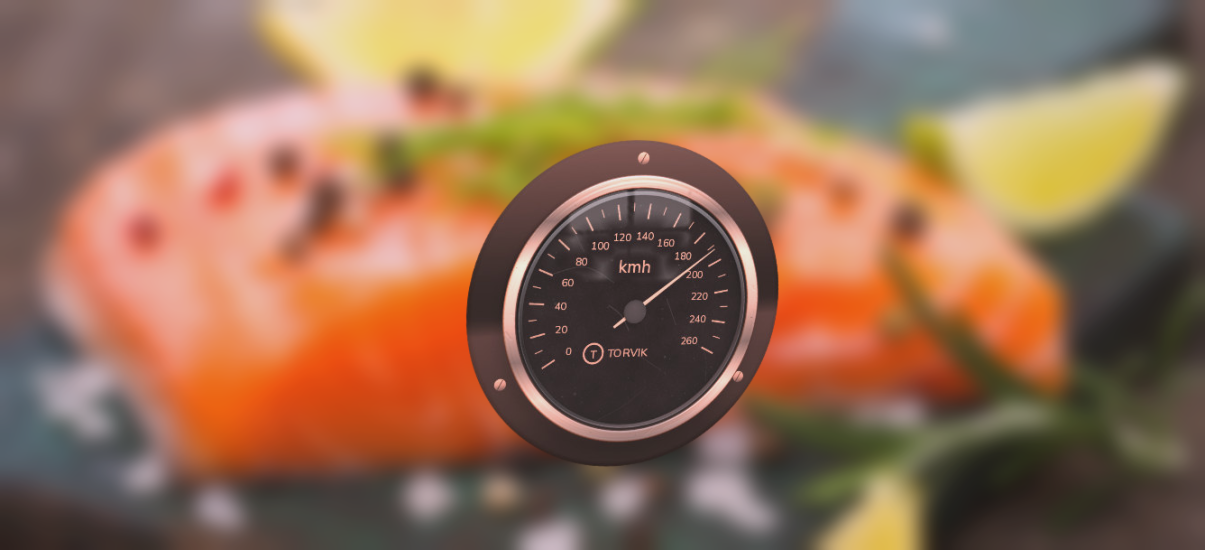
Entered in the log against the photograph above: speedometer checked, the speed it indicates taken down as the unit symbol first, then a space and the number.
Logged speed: km/h 190
